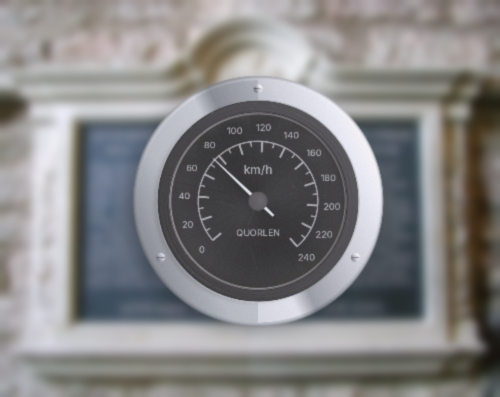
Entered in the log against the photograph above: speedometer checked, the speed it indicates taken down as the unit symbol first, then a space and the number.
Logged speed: km/h 75
